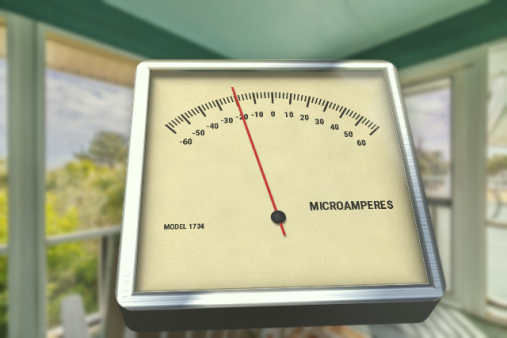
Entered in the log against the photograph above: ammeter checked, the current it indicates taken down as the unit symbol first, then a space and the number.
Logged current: µA -20
